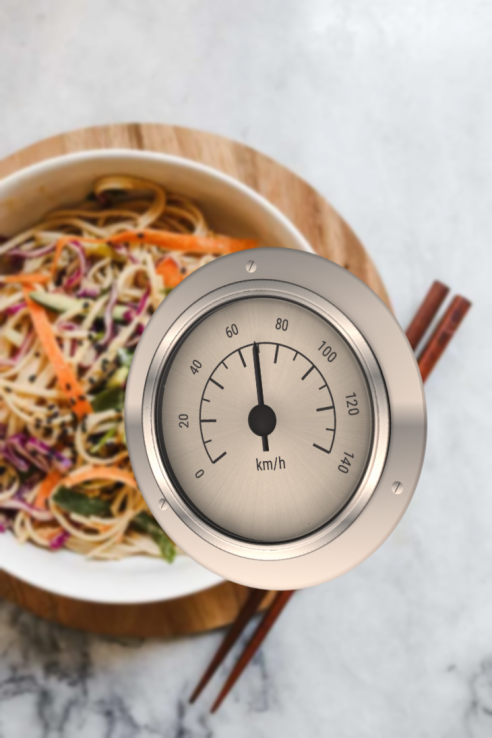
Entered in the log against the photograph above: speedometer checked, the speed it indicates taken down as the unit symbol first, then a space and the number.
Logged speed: km/h 70
